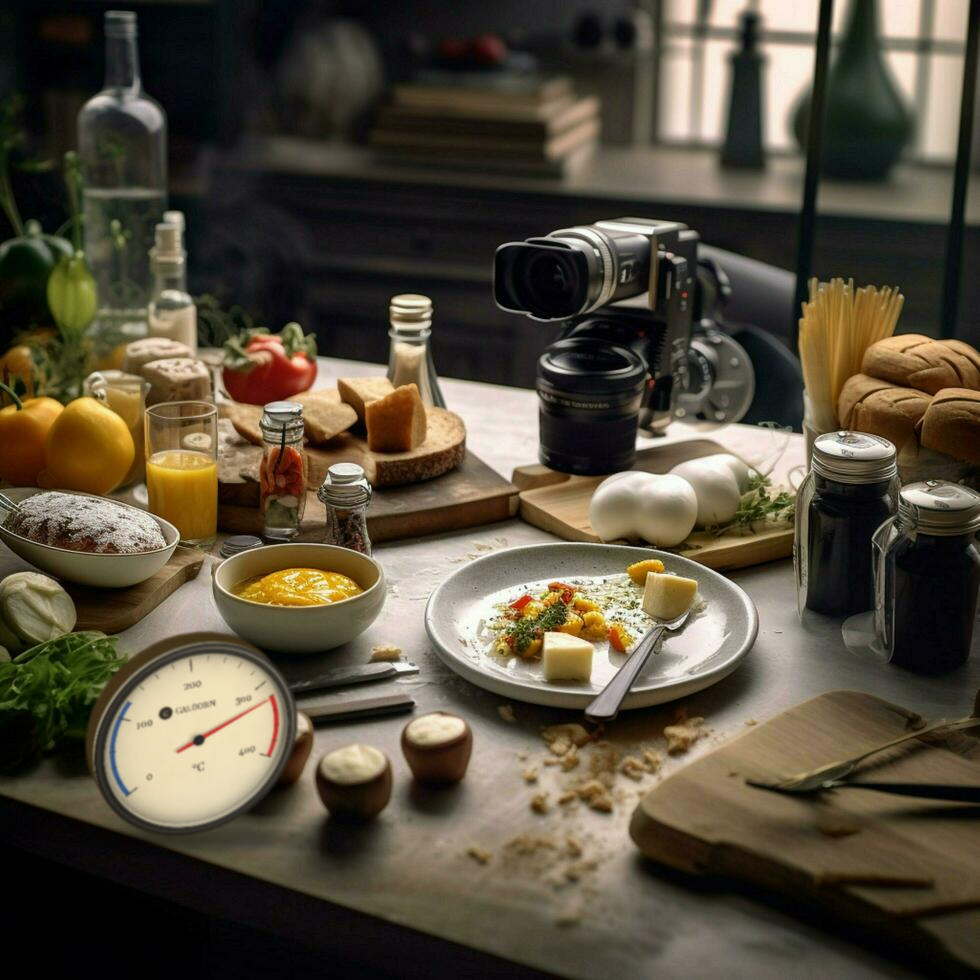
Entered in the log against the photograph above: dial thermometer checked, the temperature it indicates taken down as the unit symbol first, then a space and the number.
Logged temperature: °C 320
